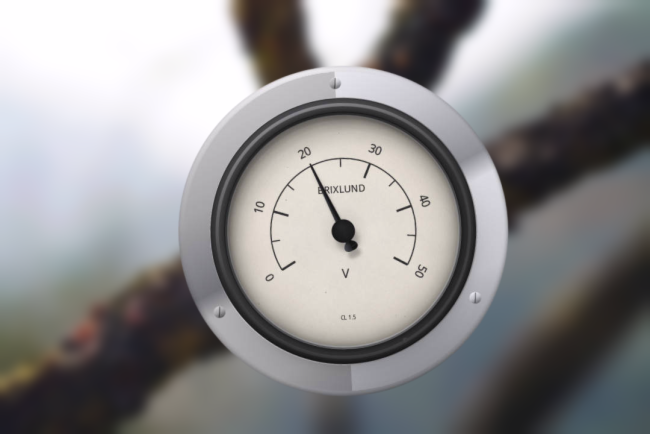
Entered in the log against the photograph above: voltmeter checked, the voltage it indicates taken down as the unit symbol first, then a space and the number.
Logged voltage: V 20
